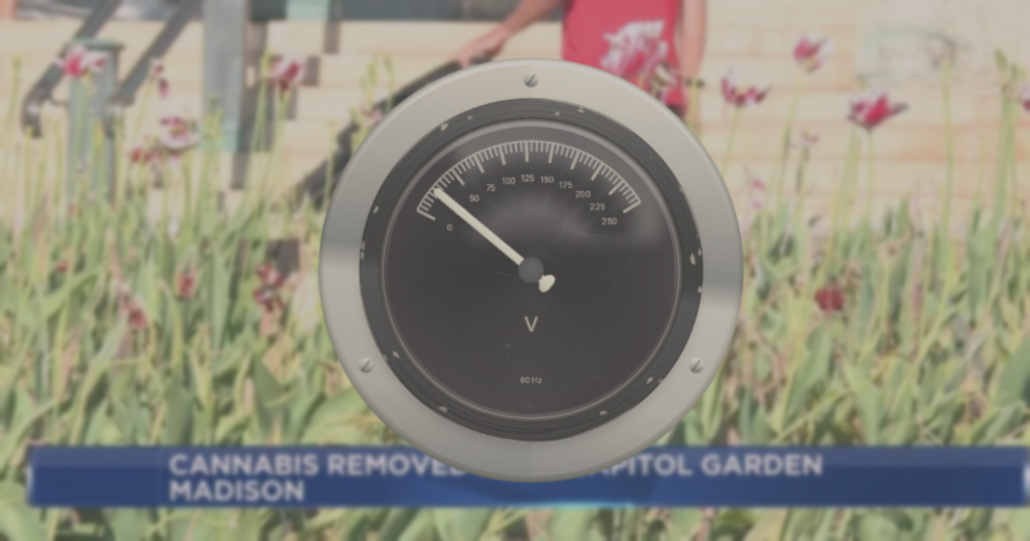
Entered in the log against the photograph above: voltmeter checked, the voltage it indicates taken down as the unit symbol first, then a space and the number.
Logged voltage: V 25
